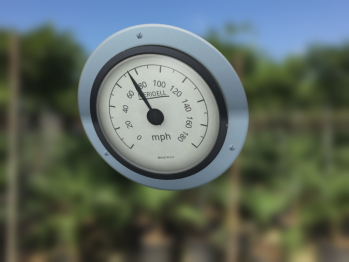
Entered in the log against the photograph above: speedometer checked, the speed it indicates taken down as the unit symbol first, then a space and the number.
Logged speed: mph 75
